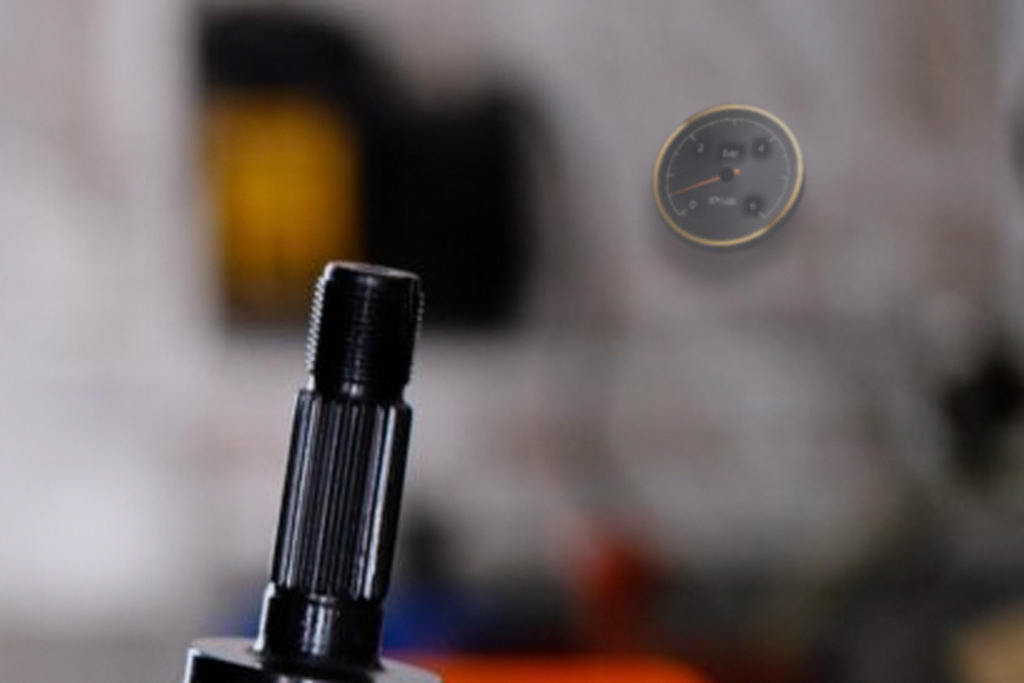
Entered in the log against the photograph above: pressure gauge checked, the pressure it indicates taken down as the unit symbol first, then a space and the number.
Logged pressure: bar 0.5
